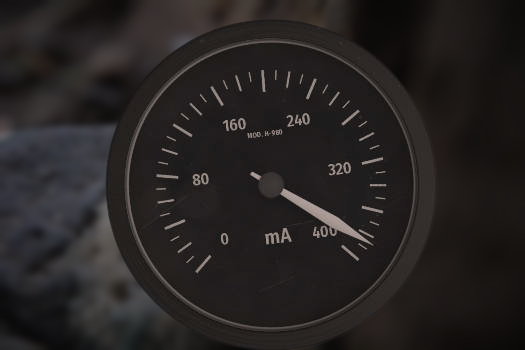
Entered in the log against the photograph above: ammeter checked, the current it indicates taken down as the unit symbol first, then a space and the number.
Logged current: mA 385
